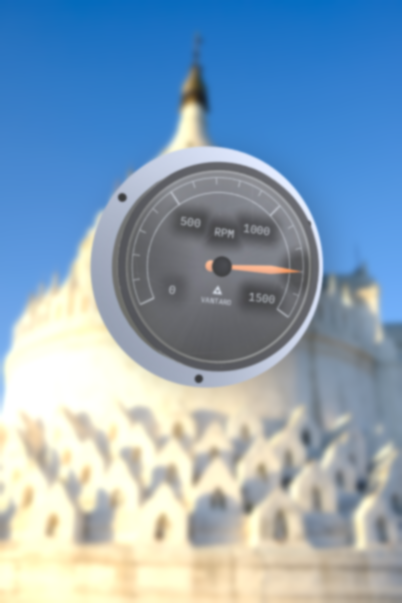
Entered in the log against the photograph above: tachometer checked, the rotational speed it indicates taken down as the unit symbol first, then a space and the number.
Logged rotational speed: rpm 1300
